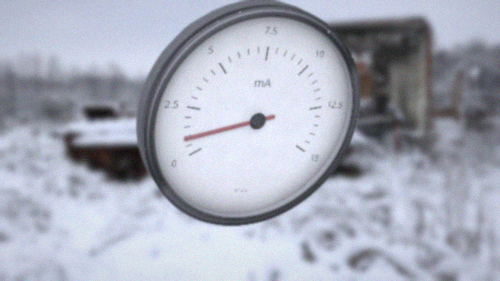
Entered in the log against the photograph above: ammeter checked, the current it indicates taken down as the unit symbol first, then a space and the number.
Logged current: mA 1
